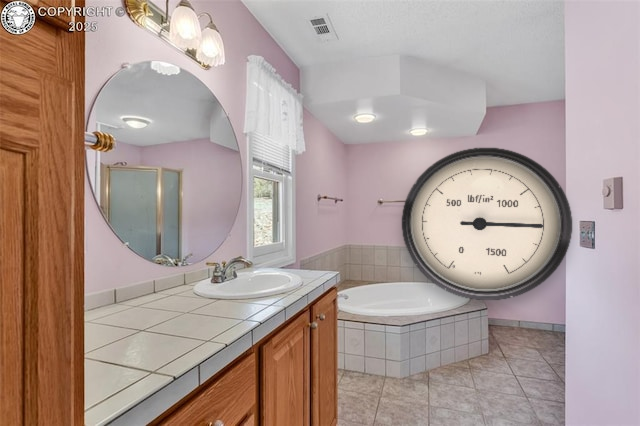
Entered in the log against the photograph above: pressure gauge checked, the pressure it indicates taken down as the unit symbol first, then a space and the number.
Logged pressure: psi 1200
